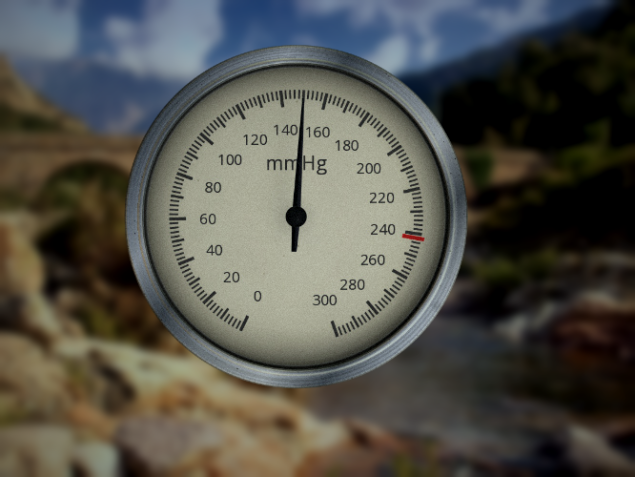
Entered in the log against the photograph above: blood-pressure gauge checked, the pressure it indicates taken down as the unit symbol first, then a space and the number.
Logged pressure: mmHg 150
